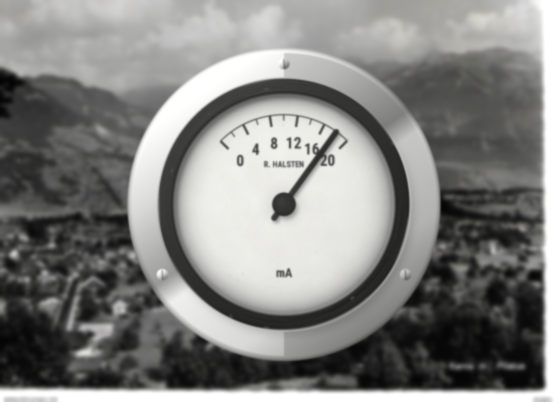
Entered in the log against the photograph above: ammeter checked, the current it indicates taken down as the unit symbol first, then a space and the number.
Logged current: mA 18
